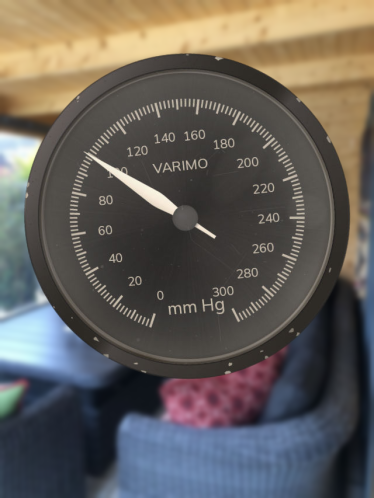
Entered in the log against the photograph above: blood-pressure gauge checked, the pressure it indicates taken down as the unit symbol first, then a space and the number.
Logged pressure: mmHg 100
